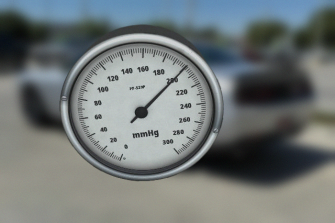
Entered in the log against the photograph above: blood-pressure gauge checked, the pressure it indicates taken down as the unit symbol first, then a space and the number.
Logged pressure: mmHg 200
